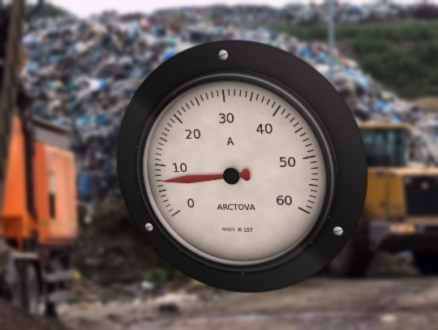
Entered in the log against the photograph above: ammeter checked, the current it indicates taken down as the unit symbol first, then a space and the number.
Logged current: A 7
